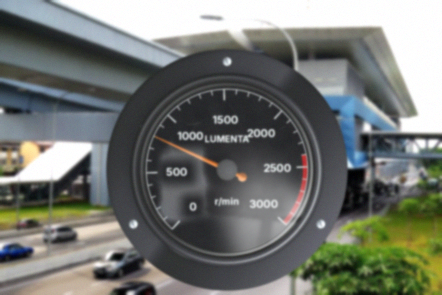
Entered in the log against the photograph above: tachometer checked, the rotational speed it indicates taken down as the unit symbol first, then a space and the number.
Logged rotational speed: rpm 800
